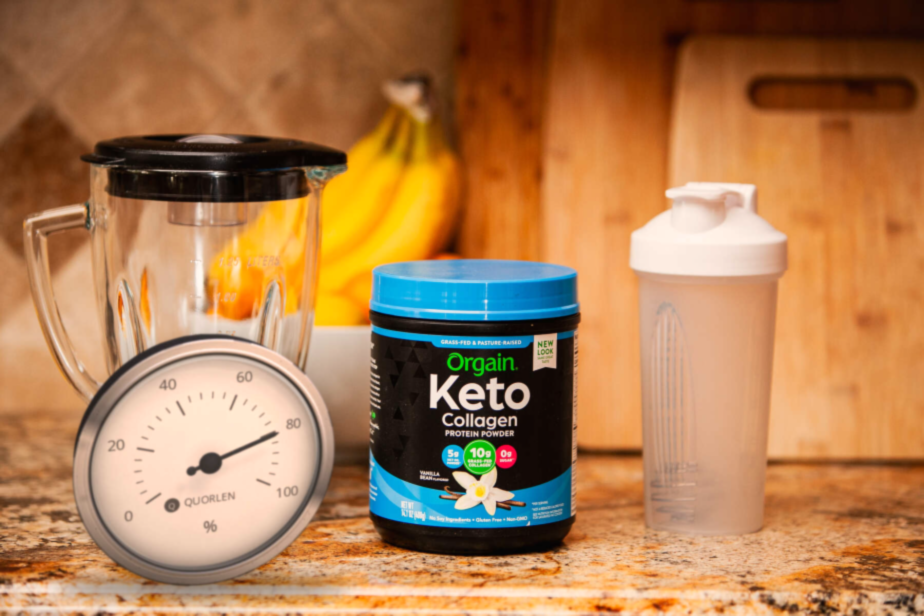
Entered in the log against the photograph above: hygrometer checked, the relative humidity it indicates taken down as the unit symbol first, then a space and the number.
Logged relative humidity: % 80
